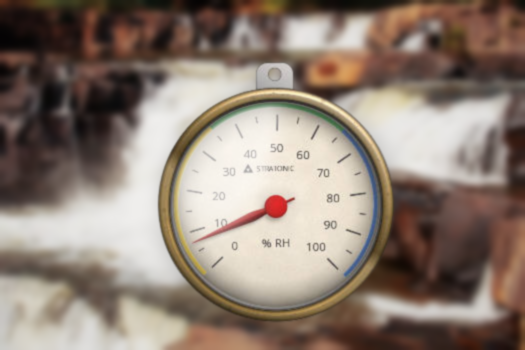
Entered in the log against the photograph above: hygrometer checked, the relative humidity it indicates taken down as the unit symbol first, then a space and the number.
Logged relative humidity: % 7.5
